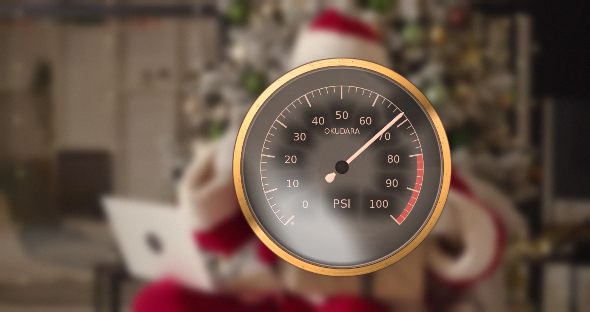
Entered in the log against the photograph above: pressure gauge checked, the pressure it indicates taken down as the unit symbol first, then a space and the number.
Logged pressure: psi 68
